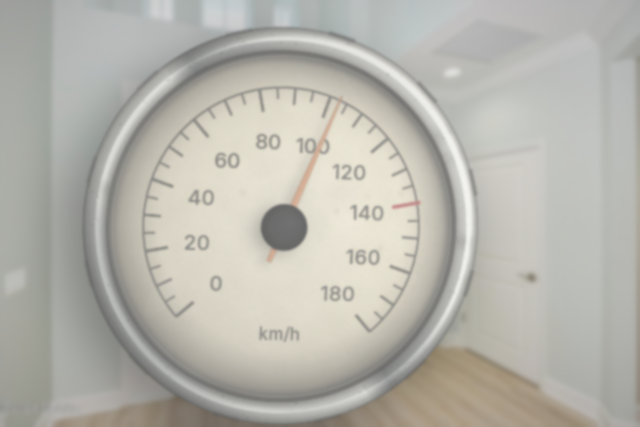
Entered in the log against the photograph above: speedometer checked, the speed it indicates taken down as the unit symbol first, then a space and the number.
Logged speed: km/h 102.5
